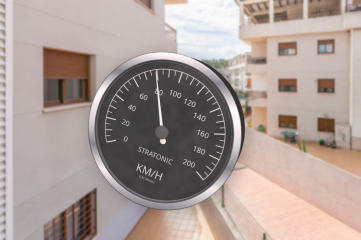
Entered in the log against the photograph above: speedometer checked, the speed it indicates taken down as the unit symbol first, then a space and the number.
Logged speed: km/h 80
